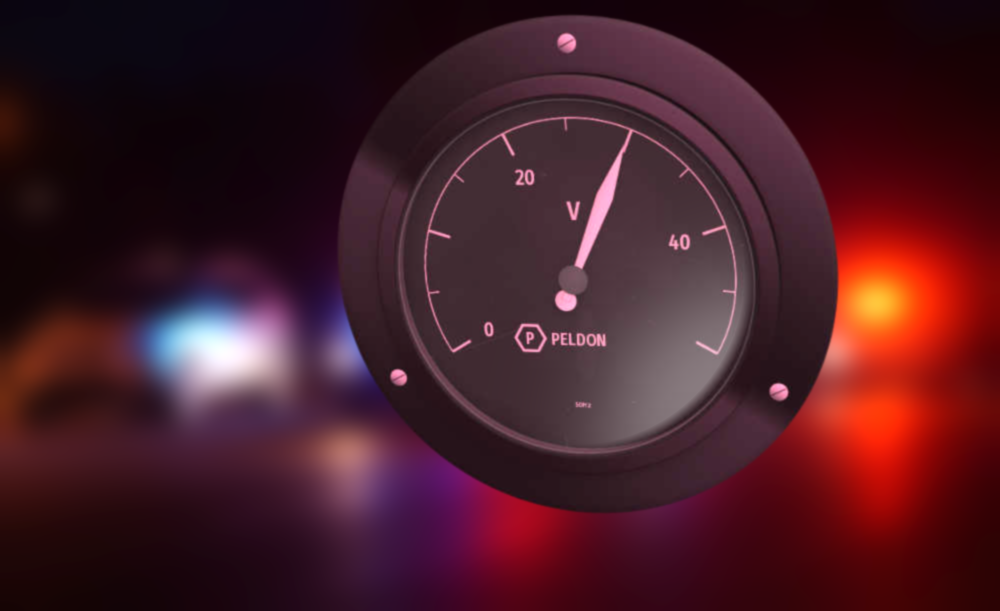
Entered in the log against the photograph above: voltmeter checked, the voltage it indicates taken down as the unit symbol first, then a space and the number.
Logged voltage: V 30
